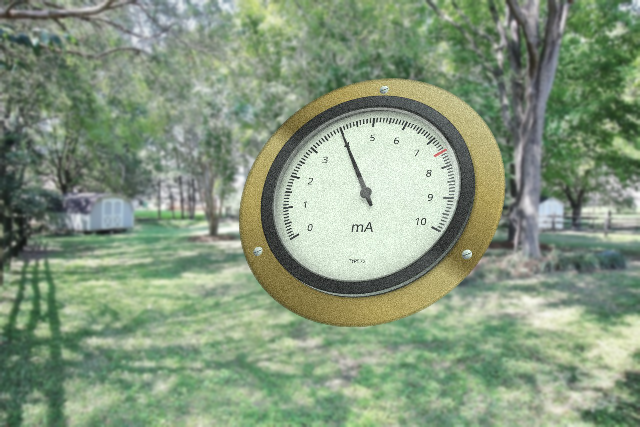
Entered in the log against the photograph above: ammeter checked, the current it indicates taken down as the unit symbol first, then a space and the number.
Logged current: mA 4
